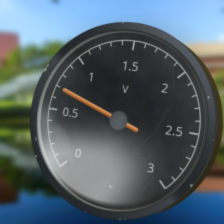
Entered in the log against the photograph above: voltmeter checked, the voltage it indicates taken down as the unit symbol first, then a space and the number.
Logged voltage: V 0.7
